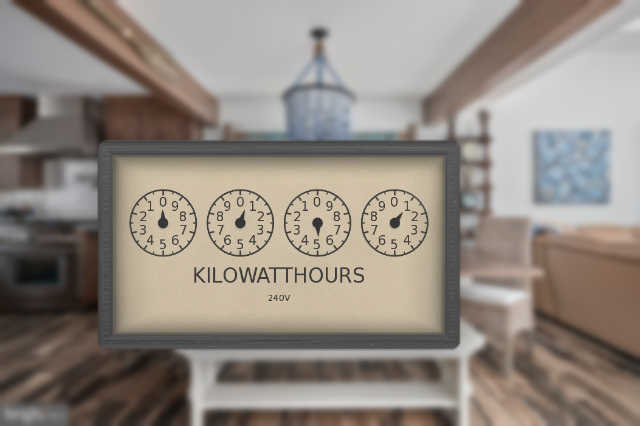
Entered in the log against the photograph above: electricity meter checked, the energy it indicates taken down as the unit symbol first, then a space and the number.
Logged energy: kWh 51
